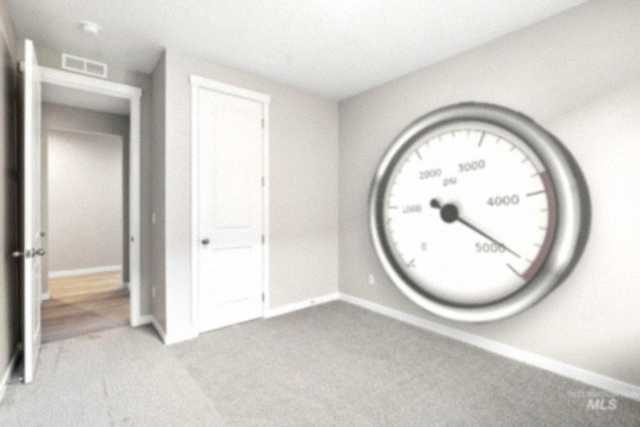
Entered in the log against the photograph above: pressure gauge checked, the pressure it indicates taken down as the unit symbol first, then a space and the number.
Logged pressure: psi 4800
